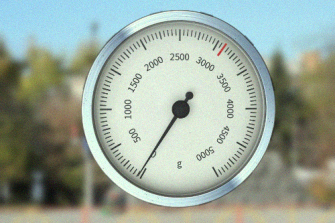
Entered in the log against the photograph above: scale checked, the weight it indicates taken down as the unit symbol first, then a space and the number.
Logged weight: g 50
